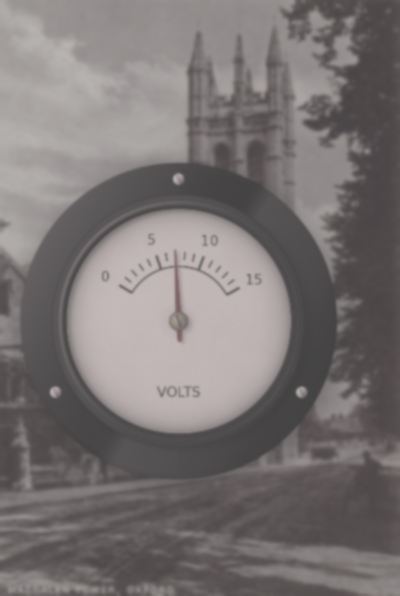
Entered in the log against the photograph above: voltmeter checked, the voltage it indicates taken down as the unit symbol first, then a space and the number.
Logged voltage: V 7
